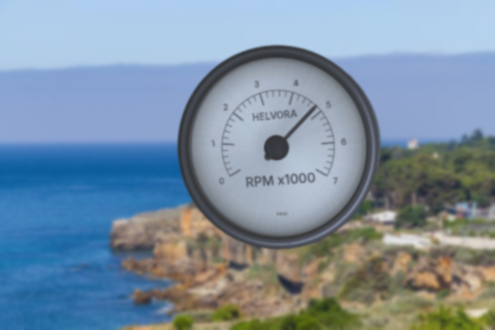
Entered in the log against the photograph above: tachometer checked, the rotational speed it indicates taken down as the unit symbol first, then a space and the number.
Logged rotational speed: rpm 4800
